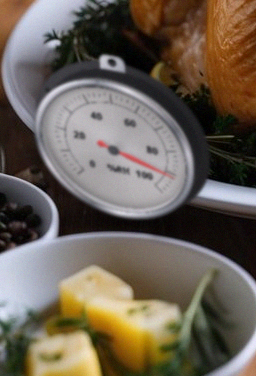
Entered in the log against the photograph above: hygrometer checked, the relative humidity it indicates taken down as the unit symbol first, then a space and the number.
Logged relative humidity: % 90
